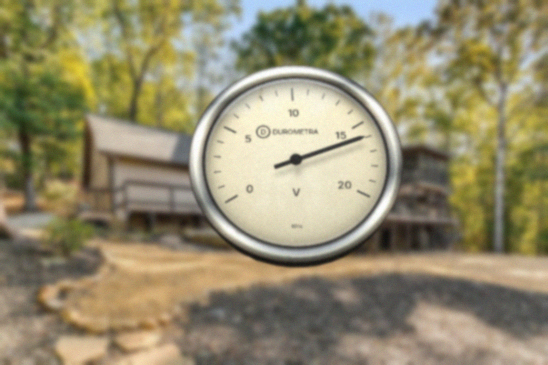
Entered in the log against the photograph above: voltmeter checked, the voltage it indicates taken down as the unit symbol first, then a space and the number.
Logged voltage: V 16
